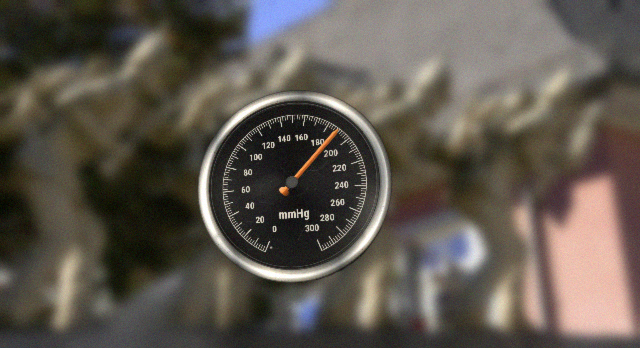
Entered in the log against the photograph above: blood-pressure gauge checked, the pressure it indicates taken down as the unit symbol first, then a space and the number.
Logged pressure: mmHg 190
